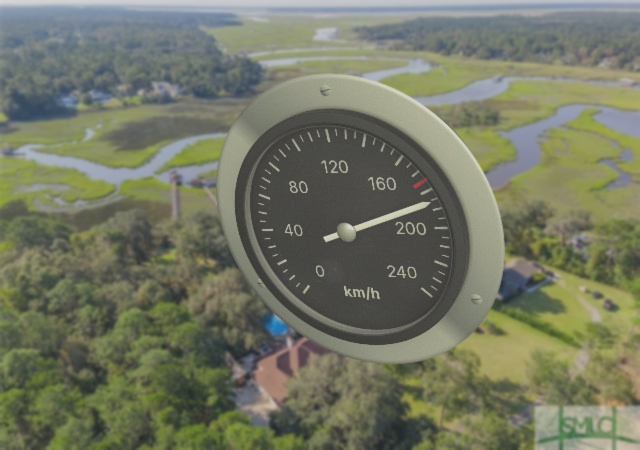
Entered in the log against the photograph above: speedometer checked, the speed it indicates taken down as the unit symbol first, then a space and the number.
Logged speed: km/h 185
